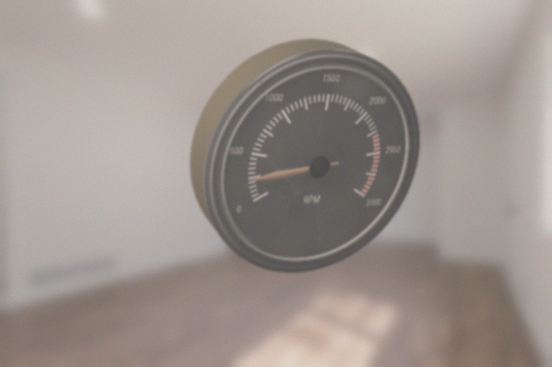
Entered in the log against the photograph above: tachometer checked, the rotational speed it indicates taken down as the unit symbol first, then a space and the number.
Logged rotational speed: rpm 250
